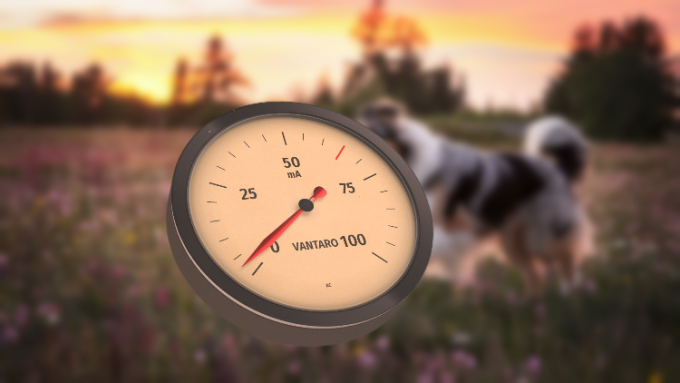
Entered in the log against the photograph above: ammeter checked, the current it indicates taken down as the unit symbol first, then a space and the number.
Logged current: mA 2.5
